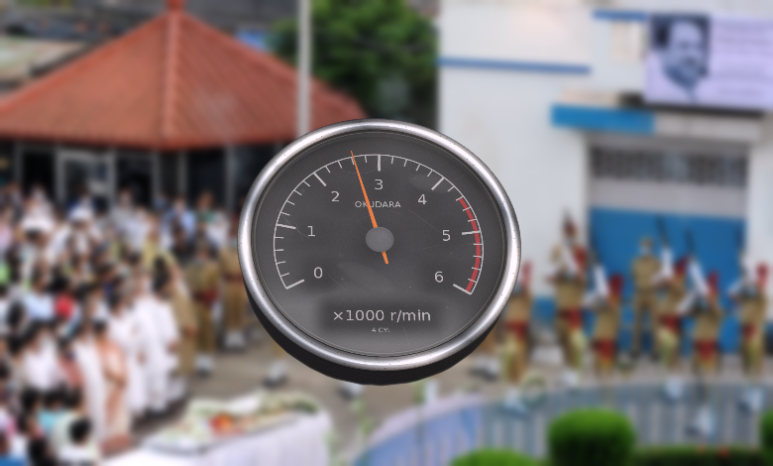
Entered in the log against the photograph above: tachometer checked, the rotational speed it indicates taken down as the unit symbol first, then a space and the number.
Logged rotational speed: rpm 2600
